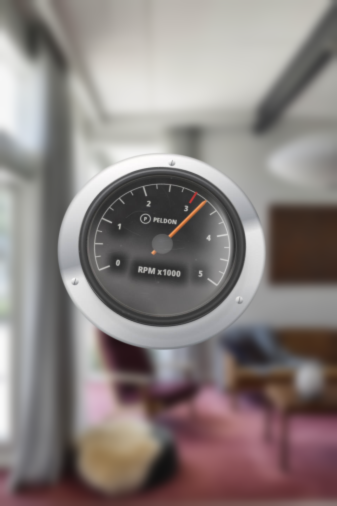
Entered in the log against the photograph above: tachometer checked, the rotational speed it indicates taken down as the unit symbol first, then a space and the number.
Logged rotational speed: rpm 3250
